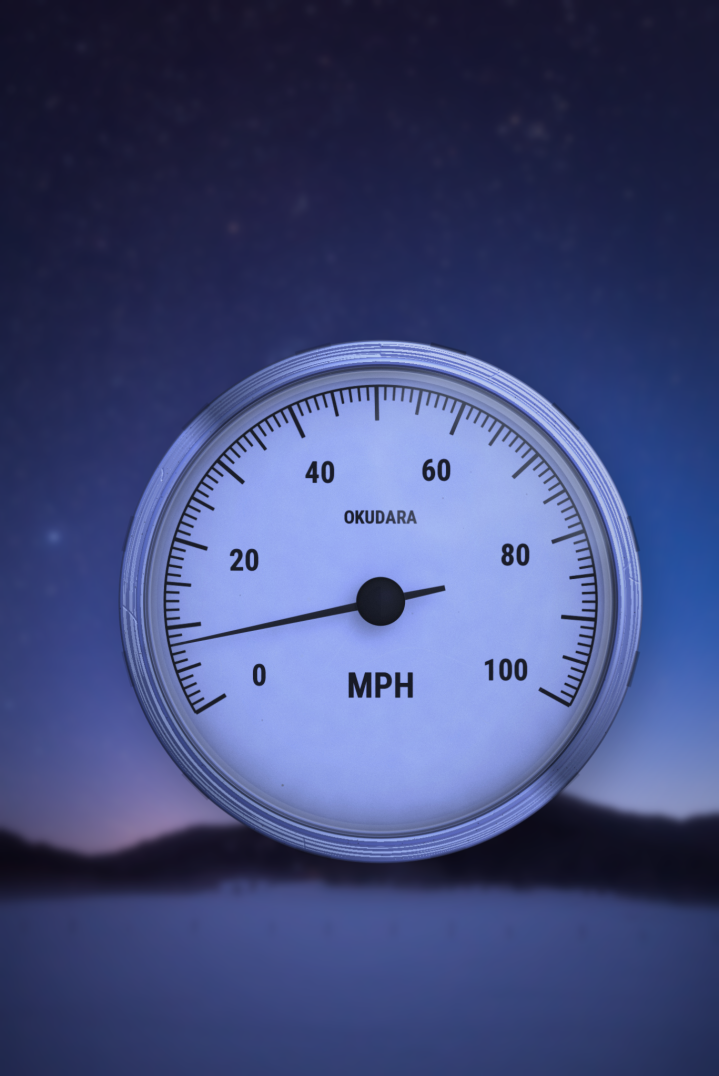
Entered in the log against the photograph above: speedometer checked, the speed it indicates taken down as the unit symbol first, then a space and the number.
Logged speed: mph 8
